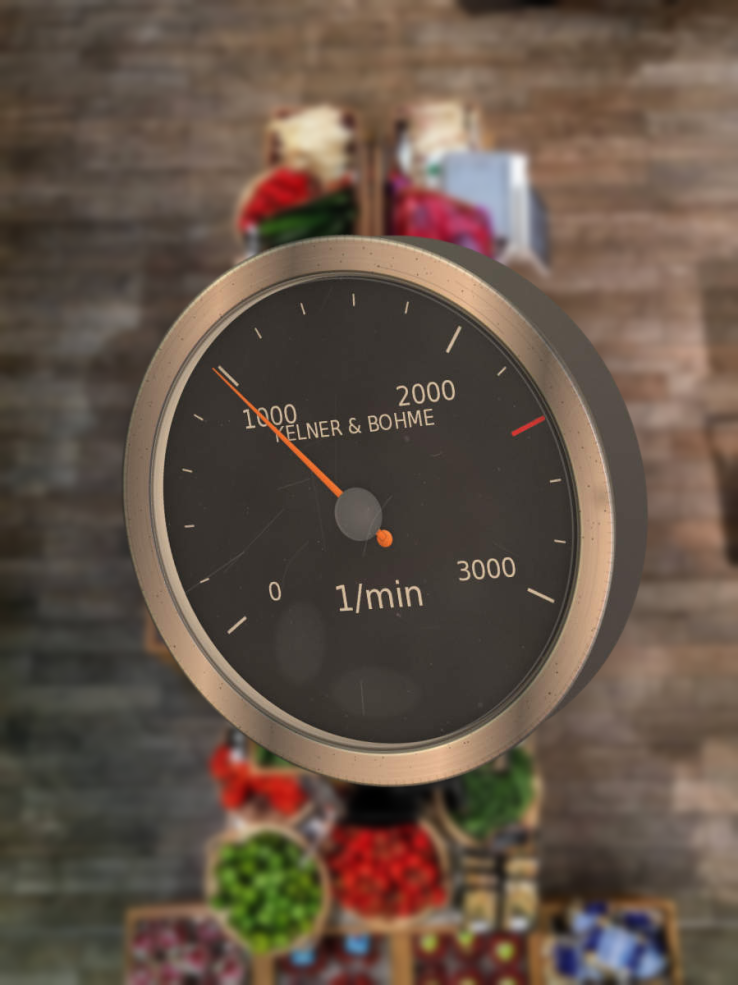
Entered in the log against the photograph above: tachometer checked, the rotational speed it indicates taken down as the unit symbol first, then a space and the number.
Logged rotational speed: rpm 1000
